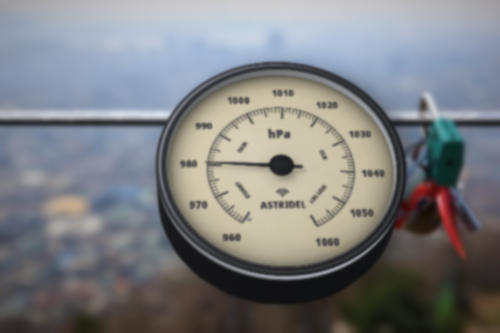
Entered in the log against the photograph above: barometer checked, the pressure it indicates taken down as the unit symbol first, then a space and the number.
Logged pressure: hPa 980
